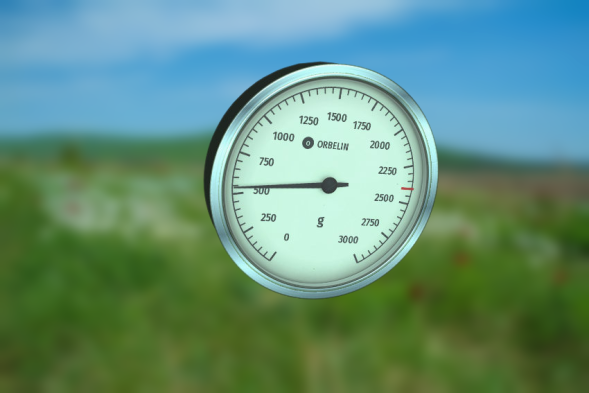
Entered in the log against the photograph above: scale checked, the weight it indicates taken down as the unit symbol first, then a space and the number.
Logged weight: g 550
